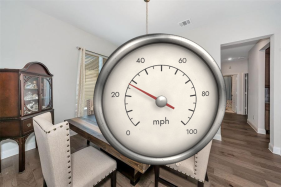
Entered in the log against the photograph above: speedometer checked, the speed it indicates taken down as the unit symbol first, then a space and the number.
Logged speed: mph 27.5
